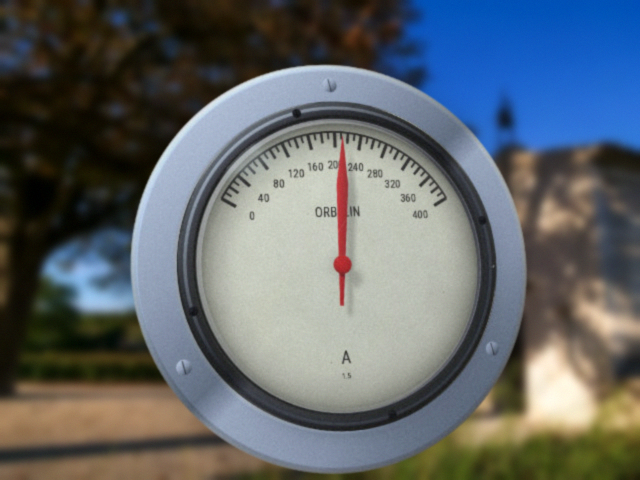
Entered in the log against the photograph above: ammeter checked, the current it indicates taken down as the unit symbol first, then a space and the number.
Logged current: A 210
